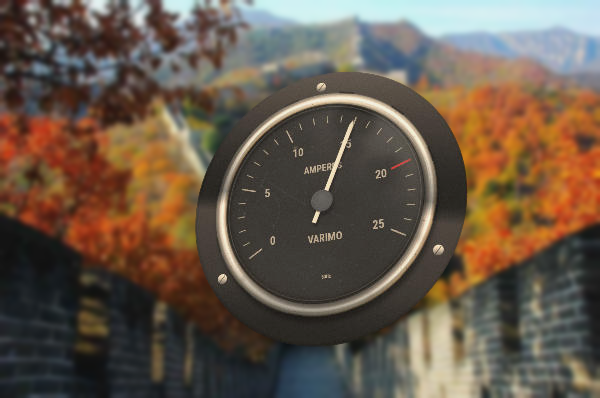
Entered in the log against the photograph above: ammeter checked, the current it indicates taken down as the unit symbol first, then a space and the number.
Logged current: A 15
